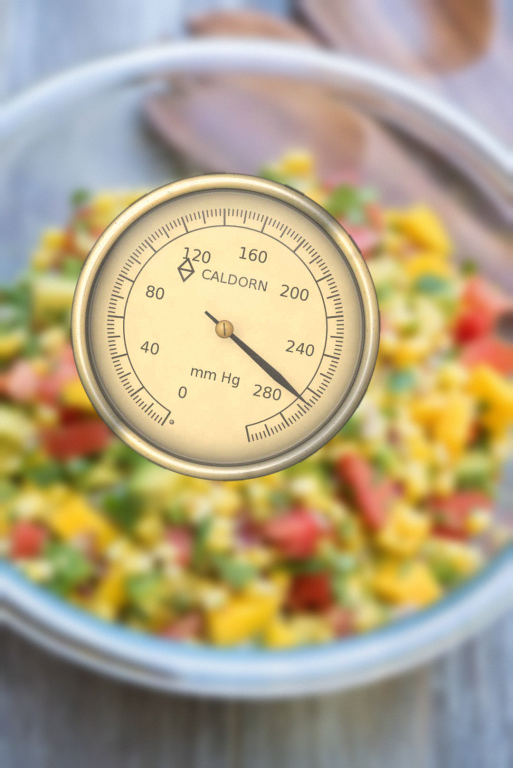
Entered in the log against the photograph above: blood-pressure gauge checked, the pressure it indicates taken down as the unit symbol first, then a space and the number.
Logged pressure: mmHg 266
